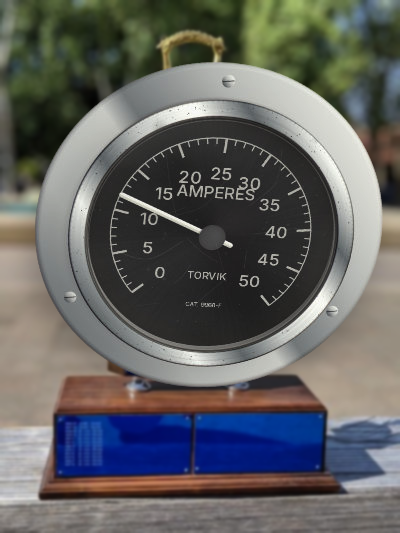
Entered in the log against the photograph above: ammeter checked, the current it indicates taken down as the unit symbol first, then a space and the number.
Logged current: A 12
